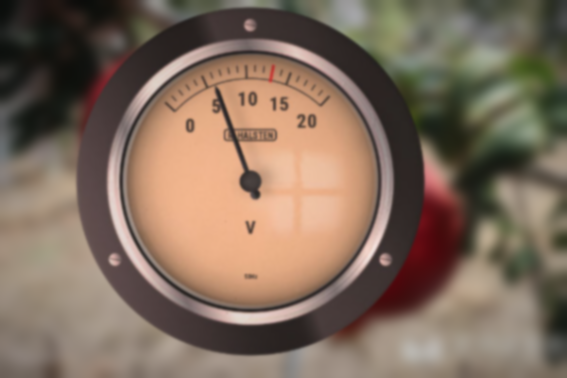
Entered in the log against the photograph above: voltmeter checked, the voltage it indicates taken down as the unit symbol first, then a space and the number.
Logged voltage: V 6
